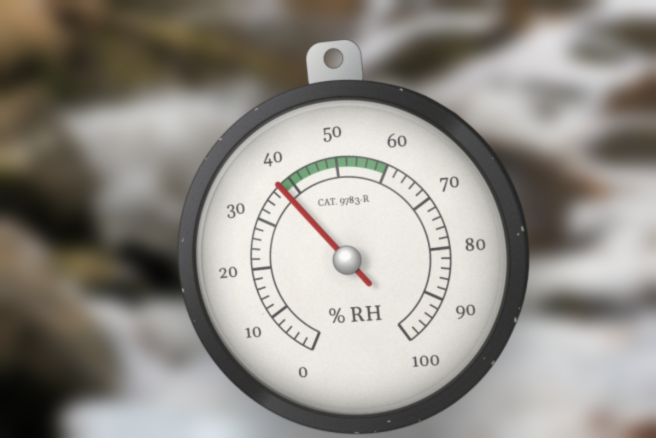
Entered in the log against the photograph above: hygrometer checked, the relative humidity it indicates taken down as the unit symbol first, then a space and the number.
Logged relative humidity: % 38
